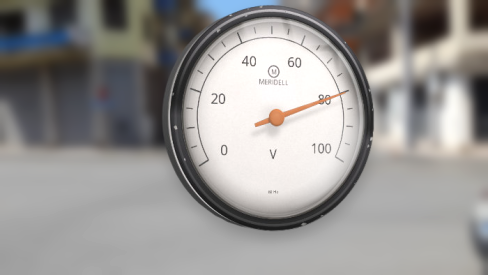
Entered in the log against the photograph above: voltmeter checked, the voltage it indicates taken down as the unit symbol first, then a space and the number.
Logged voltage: V 80
